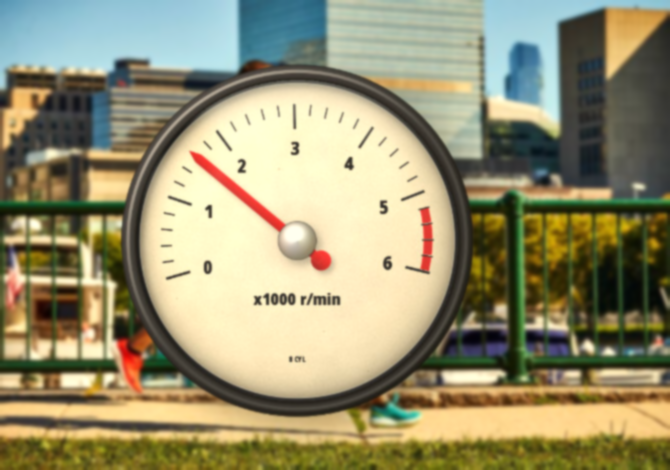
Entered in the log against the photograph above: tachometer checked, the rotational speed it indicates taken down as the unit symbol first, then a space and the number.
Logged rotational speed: rpm 1600
